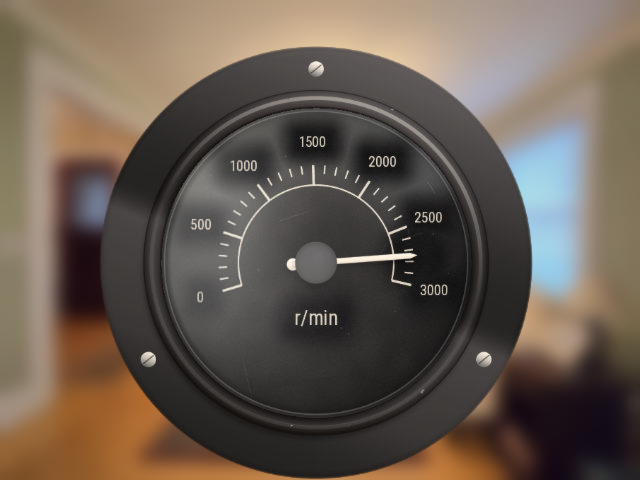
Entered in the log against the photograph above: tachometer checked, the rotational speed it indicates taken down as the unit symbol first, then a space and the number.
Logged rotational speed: rpm 2750
